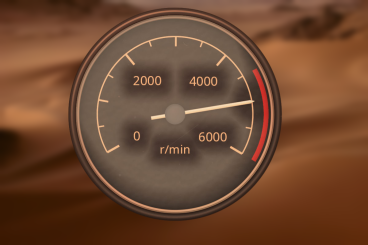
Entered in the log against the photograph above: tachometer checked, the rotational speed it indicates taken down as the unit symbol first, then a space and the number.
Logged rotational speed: rpm 5000
